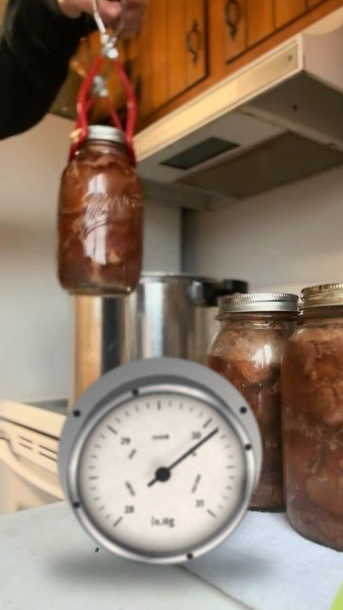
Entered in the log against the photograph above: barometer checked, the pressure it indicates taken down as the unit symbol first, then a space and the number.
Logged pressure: inHg 30.1
